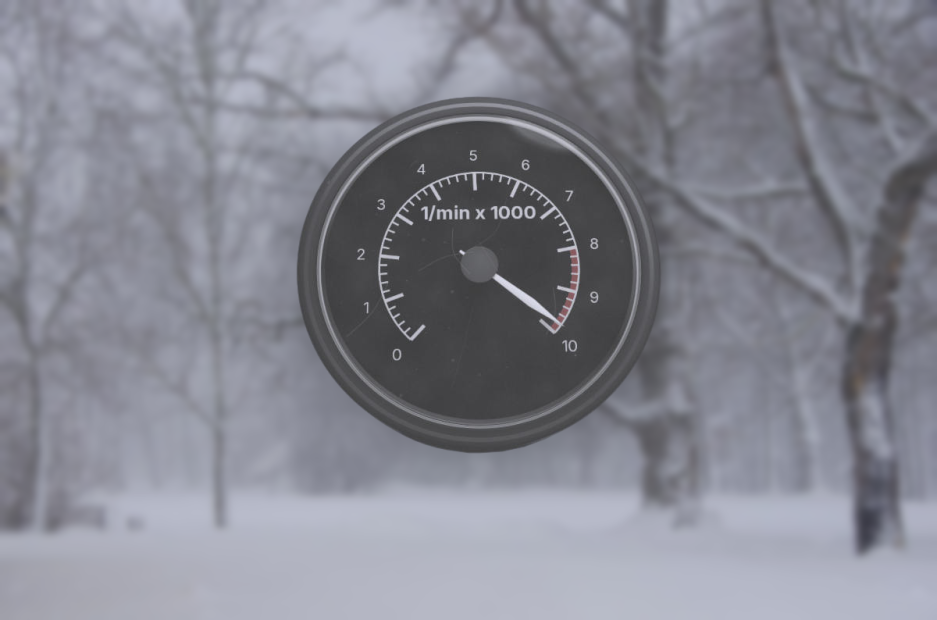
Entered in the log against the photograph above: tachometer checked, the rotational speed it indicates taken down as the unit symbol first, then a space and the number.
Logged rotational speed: rpm 9800
